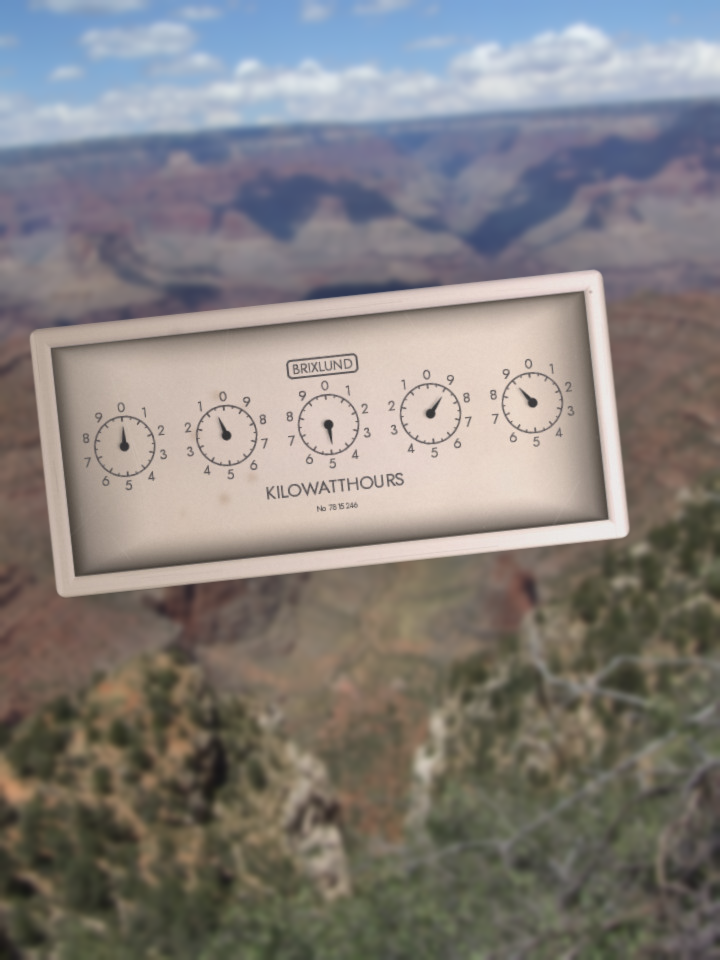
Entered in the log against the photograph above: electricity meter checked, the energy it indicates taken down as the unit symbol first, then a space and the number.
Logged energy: kWh 489
